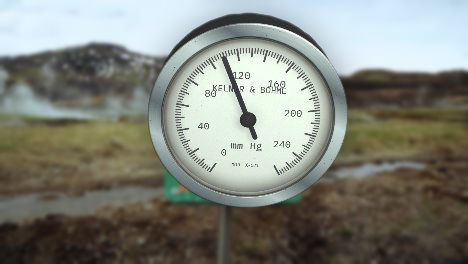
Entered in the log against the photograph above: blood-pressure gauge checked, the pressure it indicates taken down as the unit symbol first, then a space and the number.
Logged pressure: mmHg 110
